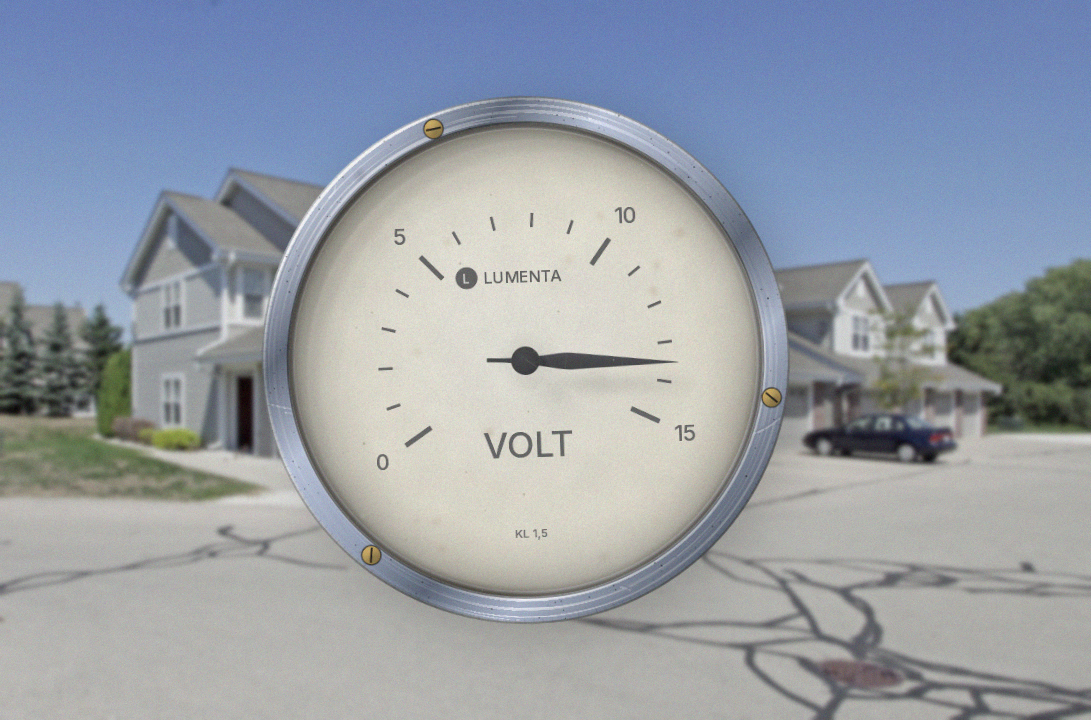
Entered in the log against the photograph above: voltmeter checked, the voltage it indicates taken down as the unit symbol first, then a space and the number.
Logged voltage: V 13.5
